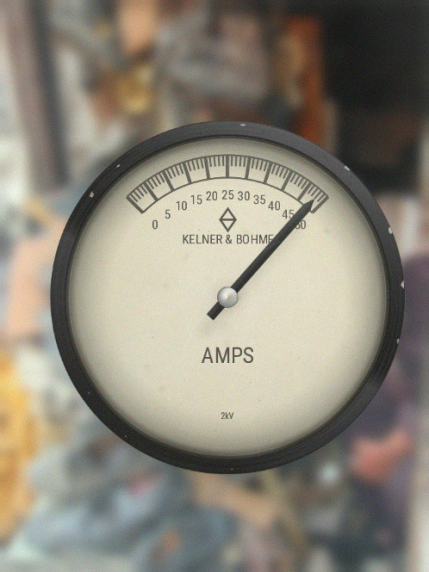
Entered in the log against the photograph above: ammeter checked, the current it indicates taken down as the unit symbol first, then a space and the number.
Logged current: A 48
